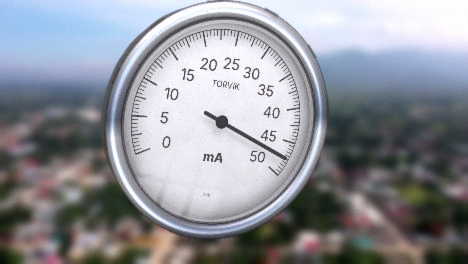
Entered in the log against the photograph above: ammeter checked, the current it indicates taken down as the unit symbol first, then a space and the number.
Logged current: mA 47.5
